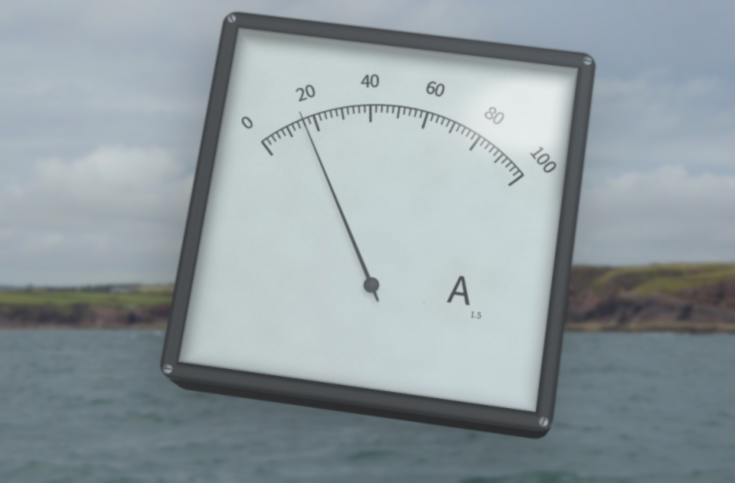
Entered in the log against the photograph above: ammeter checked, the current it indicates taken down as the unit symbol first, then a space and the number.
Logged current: A 16
